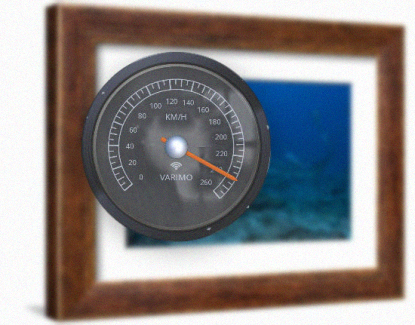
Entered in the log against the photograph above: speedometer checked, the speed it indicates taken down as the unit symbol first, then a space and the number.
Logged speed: km/h 240
